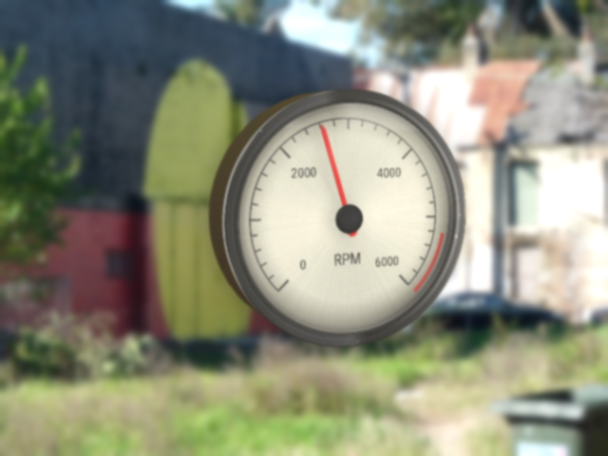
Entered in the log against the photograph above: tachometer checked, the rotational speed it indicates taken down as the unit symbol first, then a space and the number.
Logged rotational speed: rpm 2600
